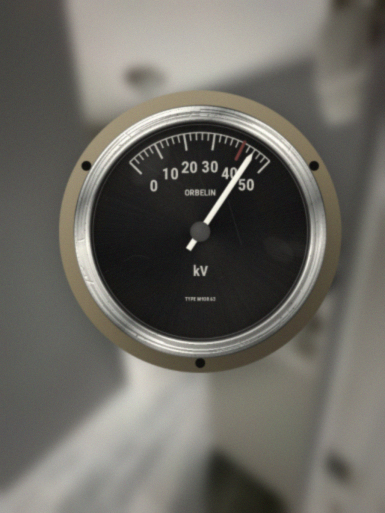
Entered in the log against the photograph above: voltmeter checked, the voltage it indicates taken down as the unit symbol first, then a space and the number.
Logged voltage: kV 44
